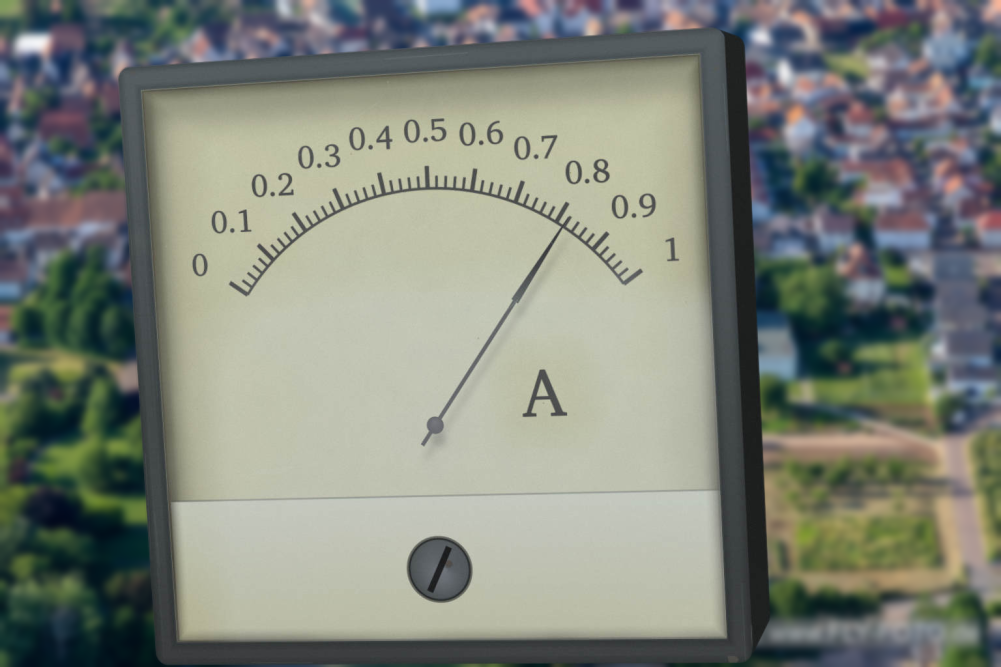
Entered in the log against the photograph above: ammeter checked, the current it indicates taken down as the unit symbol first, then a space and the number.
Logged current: A 0.82
